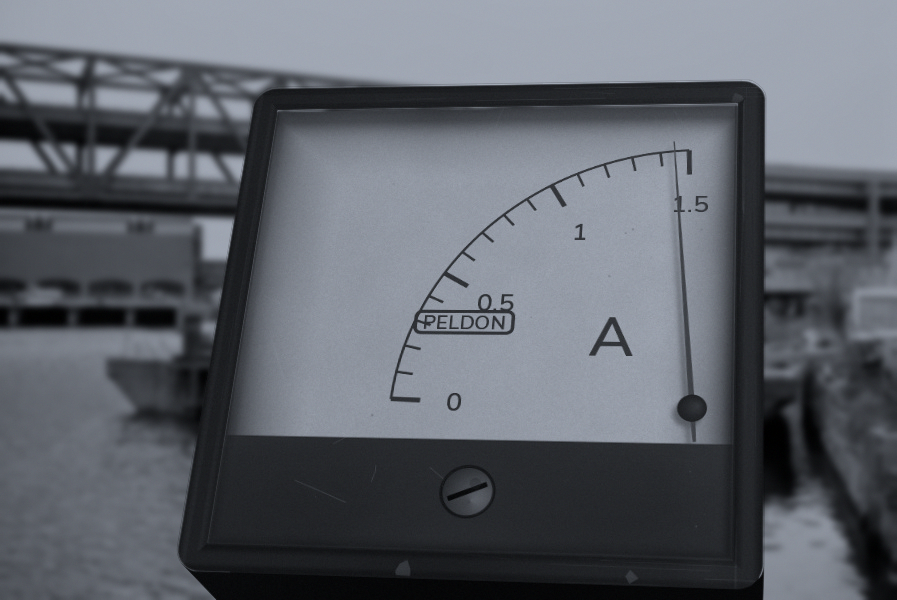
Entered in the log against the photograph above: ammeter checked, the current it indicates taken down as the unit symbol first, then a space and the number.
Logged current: A 1.45
